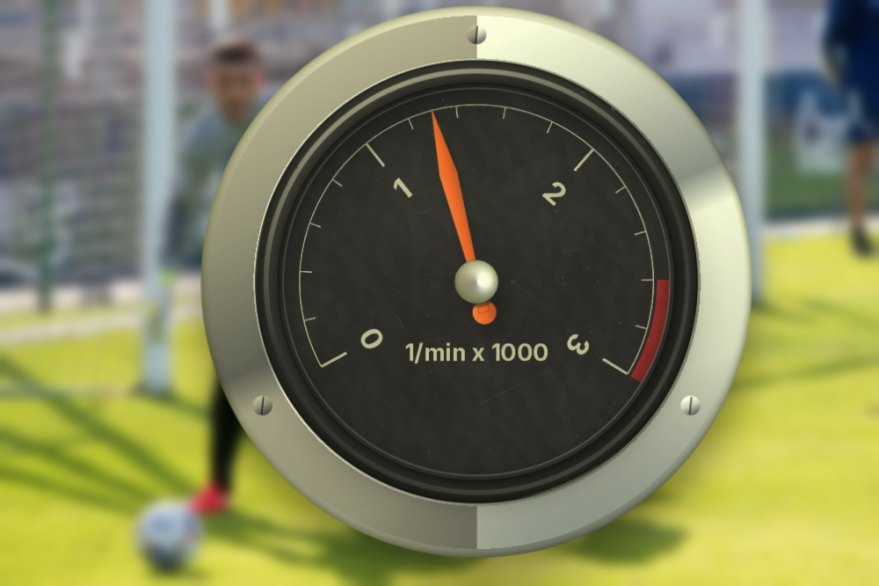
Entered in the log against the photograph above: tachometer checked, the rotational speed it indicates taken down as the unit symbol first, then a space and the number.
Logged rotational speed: rpm 1300
